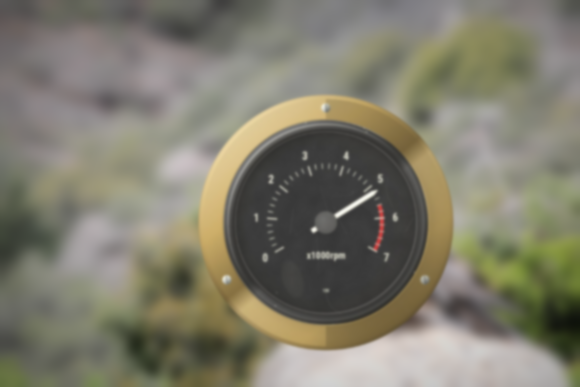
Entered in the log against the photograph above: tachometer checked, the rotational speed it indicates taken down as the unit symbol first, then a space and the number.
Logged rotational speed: rpm 5200
